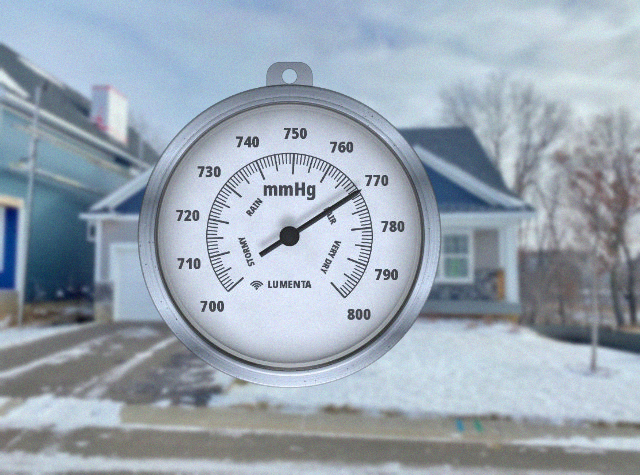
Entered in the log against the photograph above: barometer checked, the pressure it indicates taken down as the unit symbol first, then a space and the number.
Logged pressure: mmHg 770
